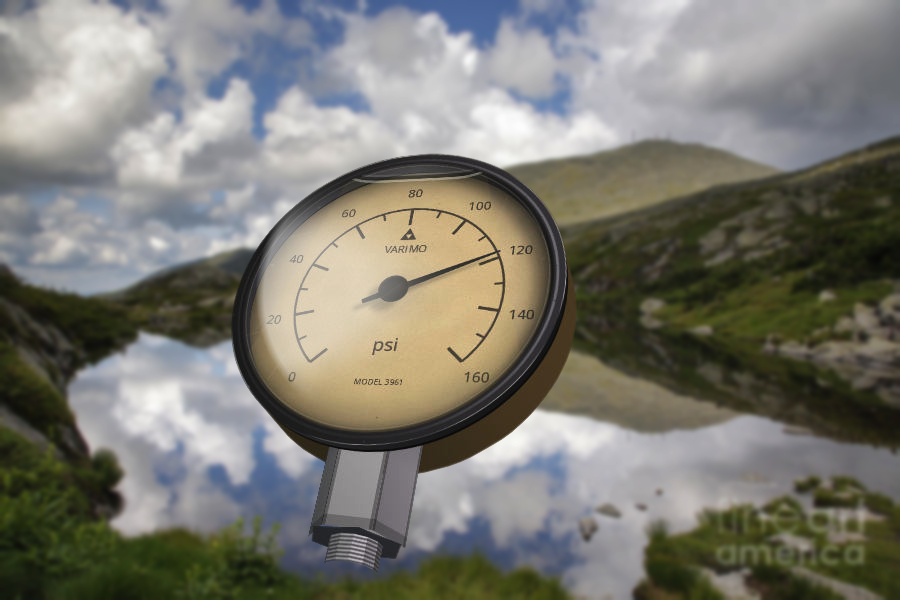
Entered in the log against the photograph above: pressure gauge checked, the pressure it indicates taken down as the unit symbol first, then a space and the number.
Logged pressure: psi 120
